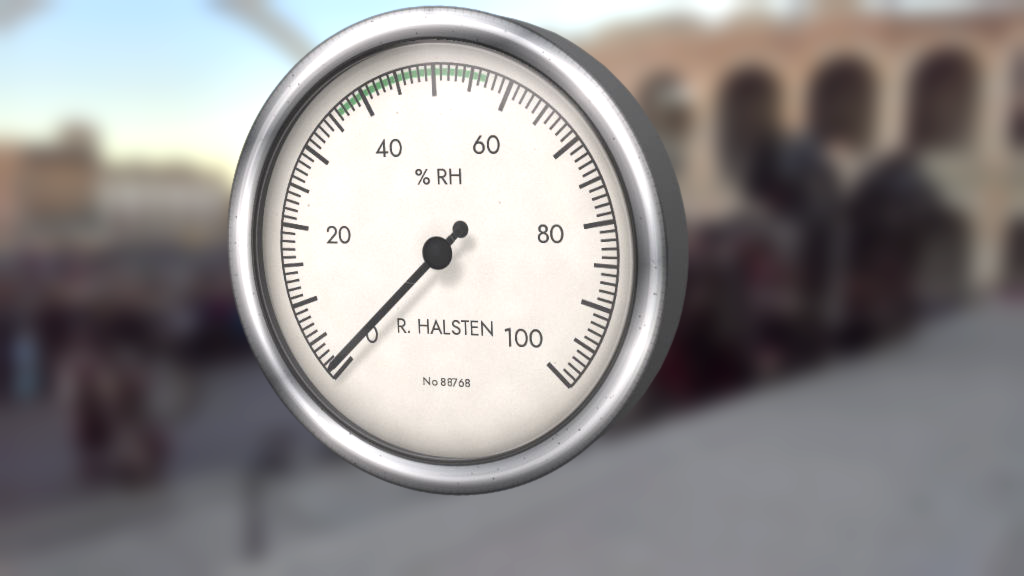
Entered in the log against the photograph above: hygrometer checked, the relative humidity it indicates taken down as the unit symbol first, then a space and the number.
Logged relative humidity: % 1
